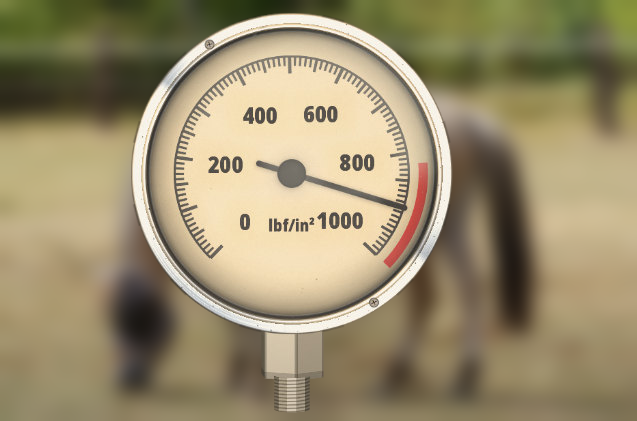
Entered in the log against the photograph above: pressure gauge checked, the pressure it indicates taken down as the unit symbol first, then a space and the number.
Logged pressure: psi 900
